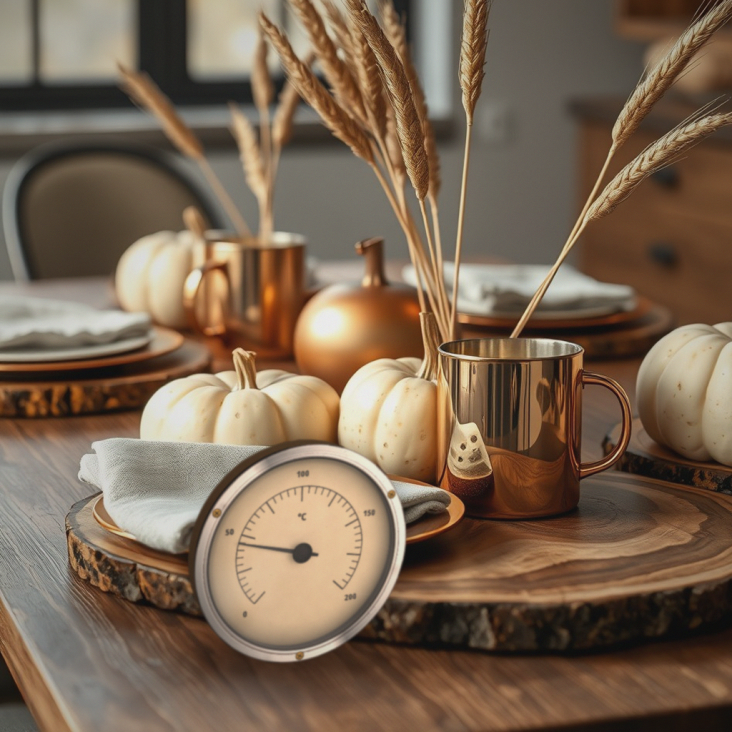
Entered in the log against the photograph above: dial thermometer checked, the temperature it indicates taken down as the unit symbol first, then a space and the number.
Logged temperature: °C 45
